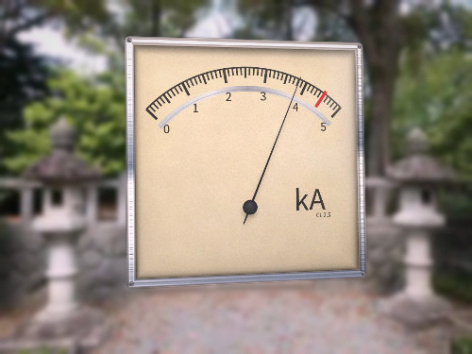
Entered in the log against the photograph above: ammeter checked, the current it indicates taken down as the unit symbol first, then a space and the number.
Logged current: kA 3.8
